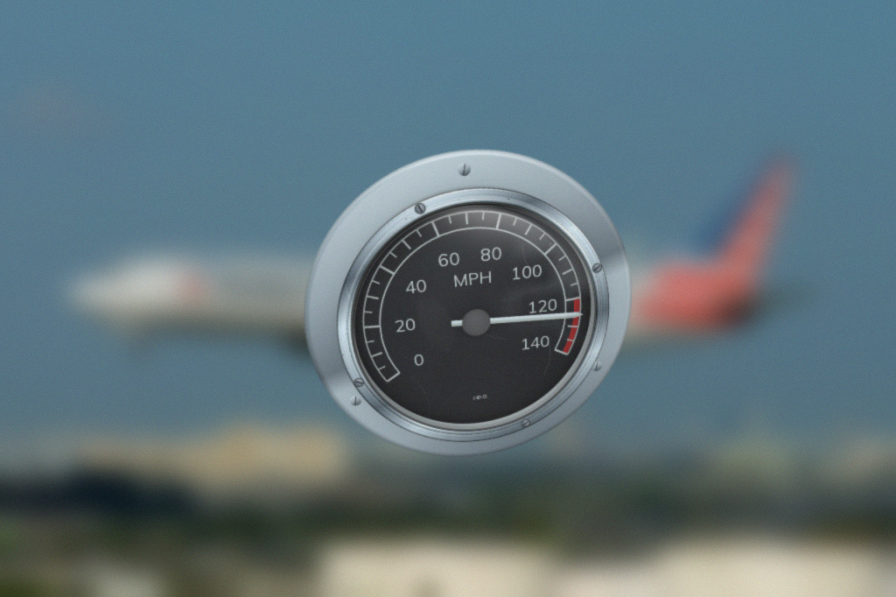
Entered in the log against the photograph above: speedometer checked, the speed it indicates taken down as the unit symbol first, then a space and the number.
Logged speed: mph 125
